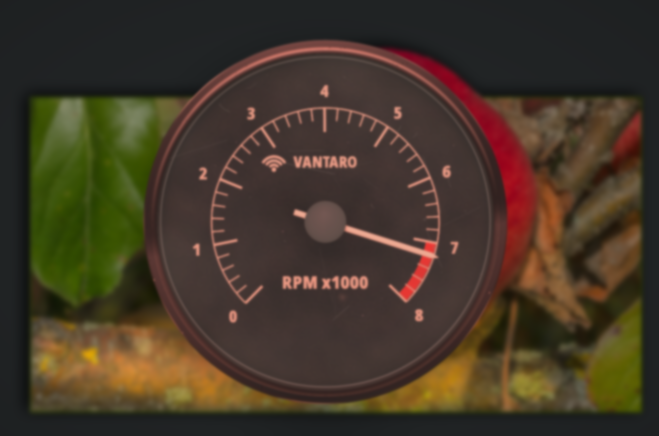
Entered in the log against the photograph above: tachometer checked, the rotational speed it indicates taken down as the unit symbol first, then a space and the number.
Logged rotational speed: rpm 7200
